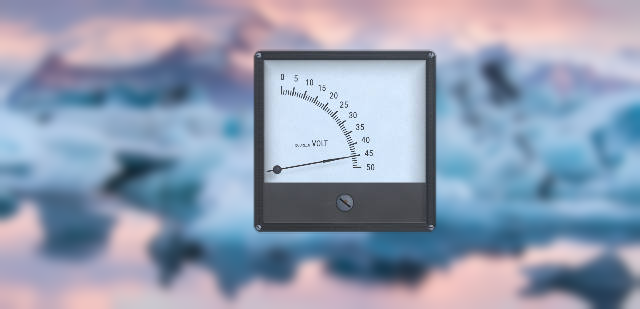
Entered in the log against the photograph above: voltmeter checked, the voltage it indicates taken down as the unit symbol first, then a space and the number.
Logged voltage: V 45
